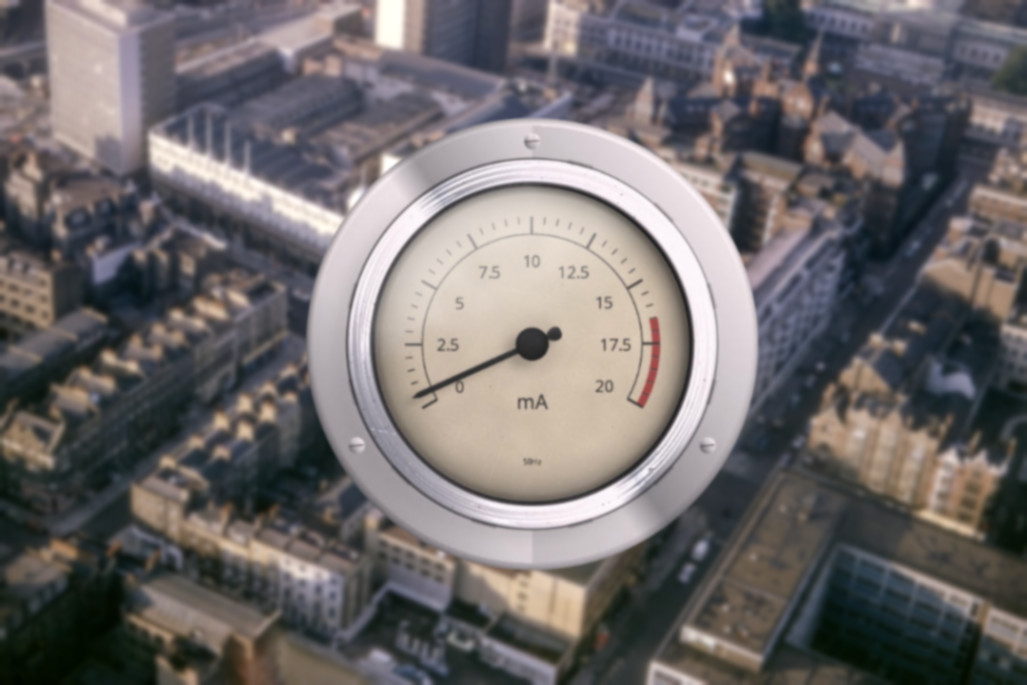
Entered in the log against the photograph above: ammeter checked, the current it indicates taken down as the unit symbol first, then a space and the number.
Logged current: mA 0.5
